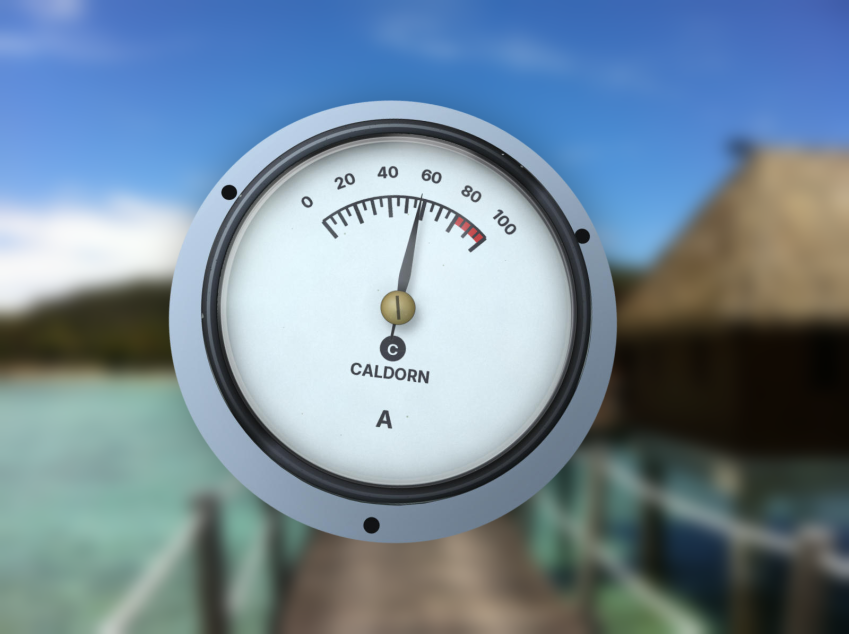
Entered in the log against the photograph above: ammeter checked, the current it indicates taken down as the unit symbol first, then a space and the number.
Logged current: A 57.5
